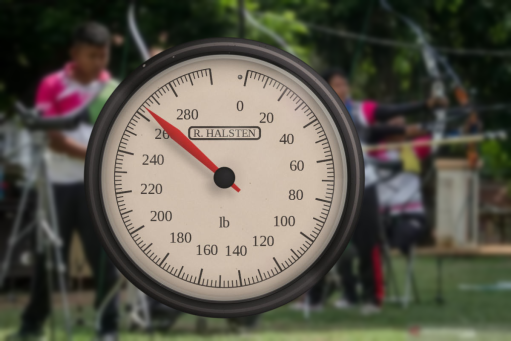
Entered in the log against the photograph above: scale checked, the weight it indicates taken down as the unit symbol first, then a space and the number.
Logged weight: lb 264
